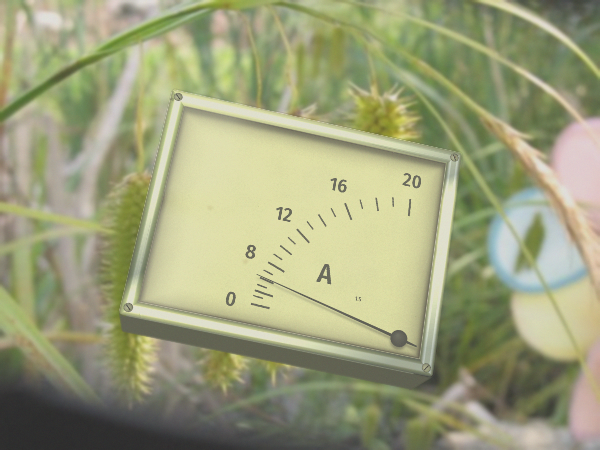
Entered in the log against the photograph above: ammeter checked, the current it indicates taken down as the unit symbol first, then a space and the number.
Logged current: A 6
